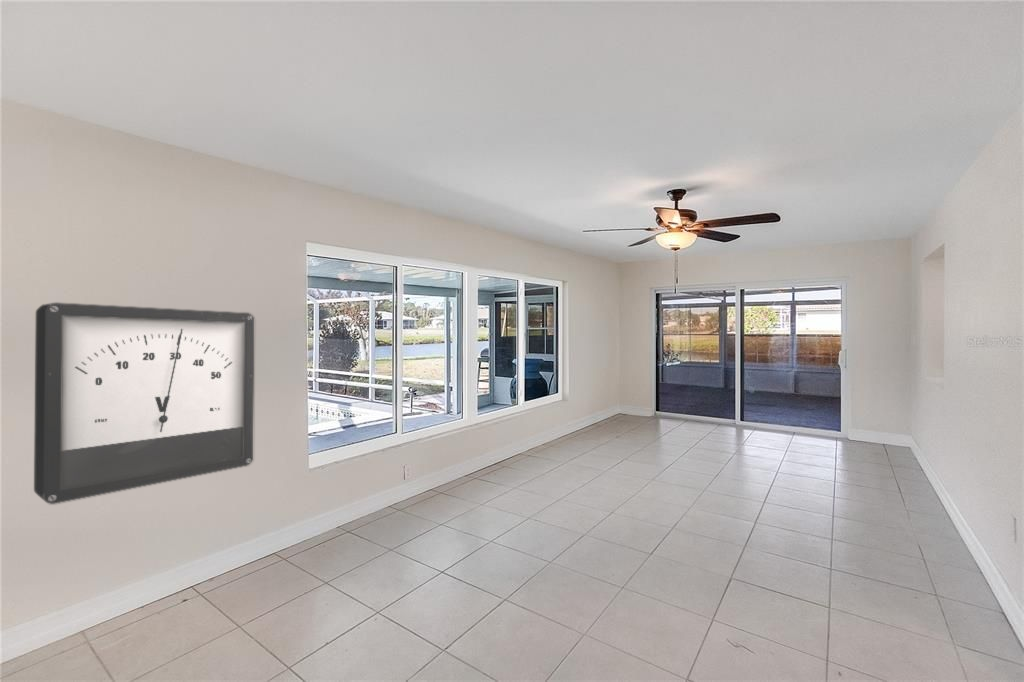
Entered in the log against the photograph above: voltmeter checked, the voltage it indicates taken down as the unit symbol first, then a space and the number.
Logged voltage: V 30
